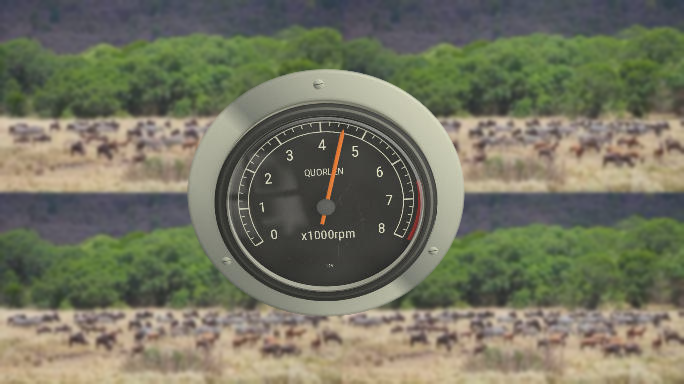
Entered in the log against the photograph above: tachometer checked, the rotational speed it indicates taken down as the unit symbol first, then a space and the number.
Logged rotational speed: rpm 4500
